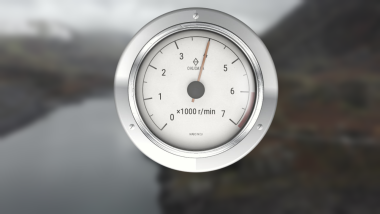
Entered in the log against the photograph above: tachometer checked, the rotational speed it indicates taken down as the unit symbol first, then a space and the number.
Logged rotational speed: rpm 4000
